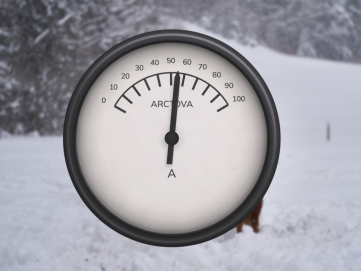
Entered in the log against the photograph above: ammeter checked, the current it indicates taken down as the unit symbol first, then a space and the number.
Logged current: A 55
